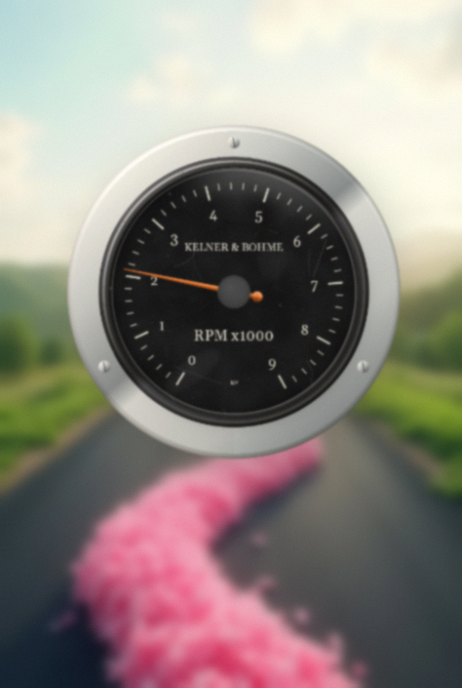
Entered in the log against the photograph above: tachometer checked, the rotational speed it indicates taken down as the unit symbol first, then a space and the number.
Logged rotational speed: rpm 2100
